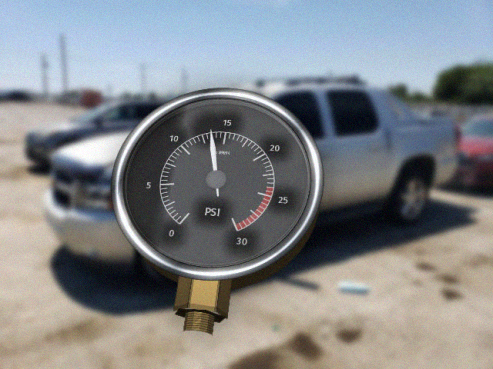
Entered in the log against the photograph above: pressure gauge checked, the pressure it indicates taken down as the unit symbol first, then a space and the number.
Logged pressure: psi 13.5
